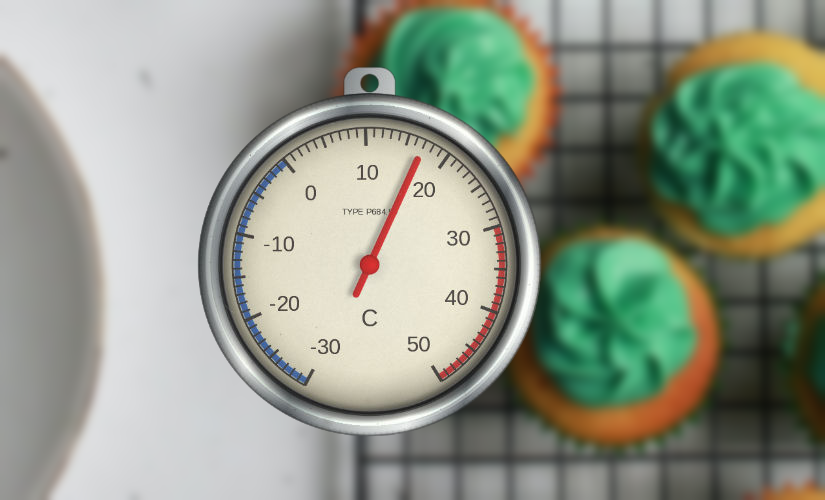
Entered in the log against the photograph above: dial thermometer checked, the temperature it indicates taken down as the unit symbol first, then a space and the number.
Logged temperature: °C 17
